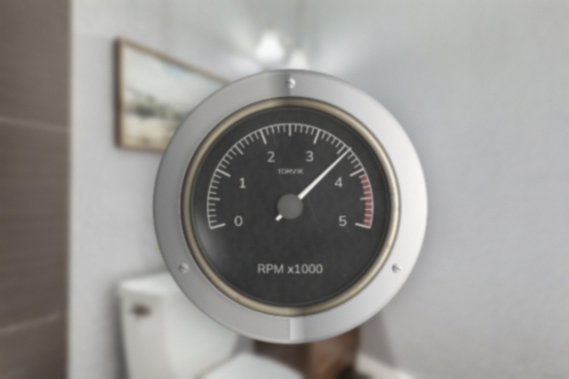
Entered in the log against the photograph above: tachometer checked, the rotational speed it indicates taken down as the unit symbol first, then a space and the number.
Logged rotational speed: rpm 3600
